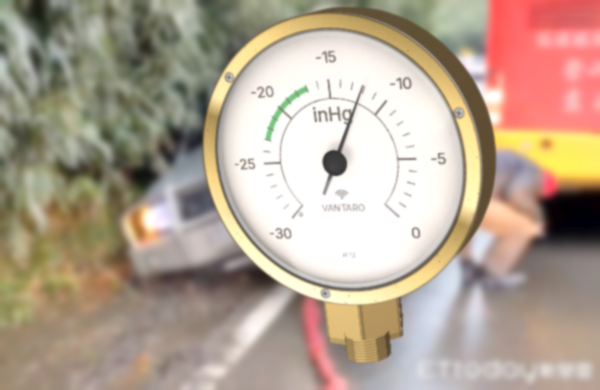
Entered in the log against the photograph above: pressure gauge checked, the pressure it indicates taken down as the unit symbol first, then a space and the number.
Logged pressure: inHg -12
